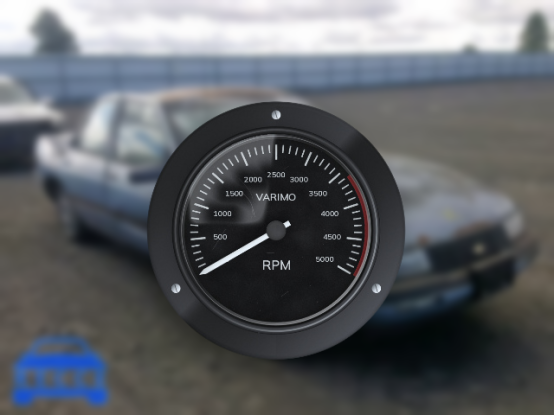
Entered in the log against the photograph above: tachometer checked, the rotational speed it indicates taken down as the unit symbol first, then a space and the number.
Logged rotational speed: rpm 0
